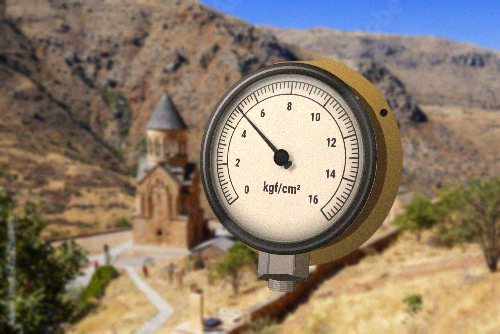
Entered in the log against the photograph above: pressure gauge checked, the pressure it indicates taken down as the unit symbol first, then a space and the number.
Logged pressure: kg/cm² 5
